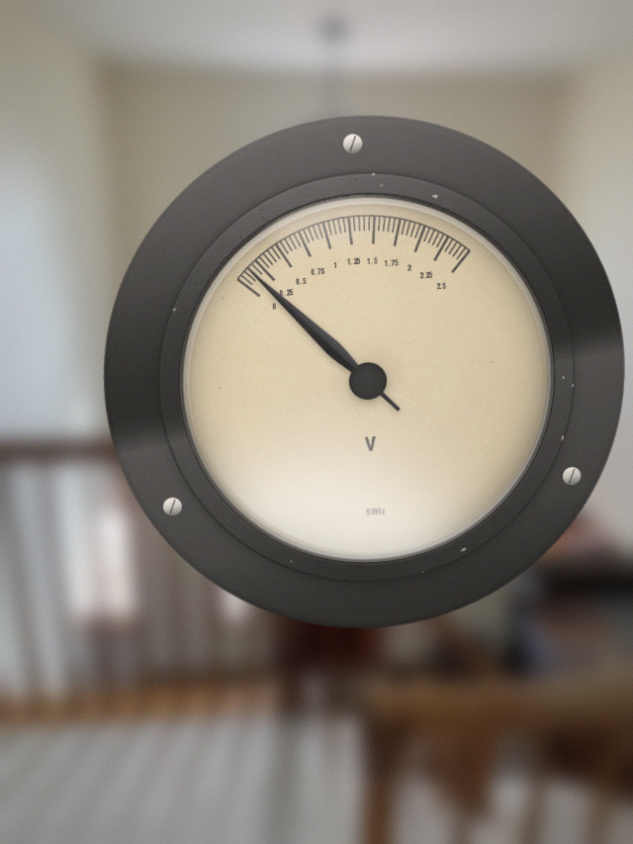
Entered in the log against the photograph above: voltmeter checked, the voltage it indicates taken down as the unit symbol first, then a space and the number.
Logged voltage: V 0.15
